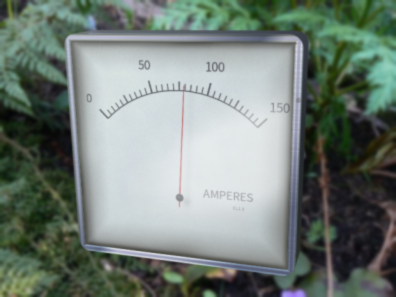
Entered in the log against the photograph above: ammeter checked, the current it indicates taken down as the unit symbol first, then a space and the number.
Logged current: A 80
